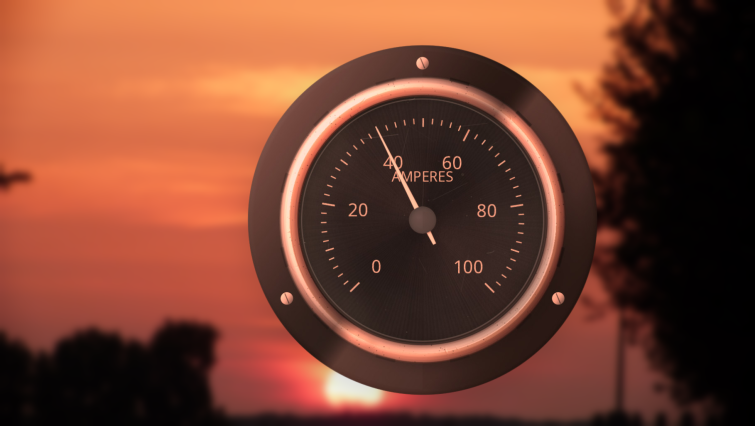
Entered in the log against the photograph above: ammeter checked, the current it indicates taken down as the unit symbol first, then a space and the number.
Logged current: A 40
